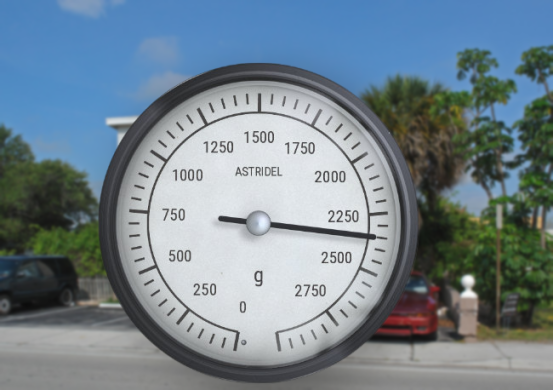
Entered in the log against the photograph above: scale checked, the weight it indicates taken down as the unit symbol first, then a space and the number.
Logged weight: g 2350
